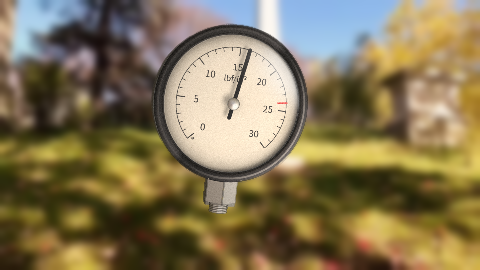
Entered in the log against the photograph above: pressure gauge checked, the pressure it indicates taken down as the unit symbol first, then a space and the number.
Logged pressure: psi 16
